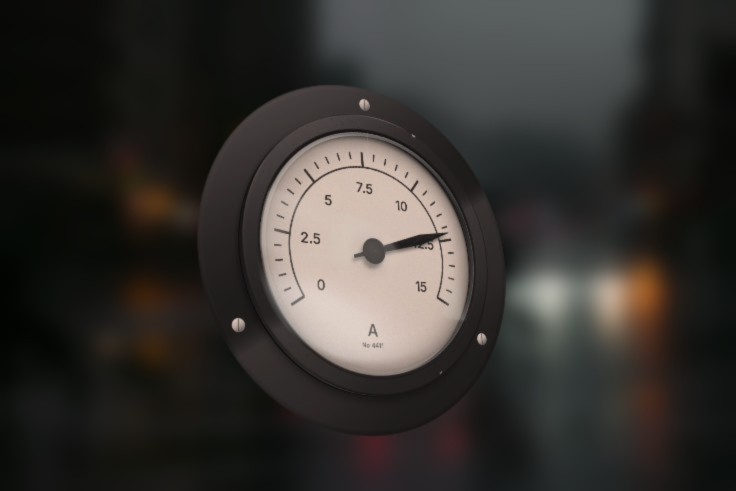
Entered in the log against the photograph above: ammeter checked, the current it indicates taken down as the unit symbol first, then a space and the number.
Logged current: A 12.25
